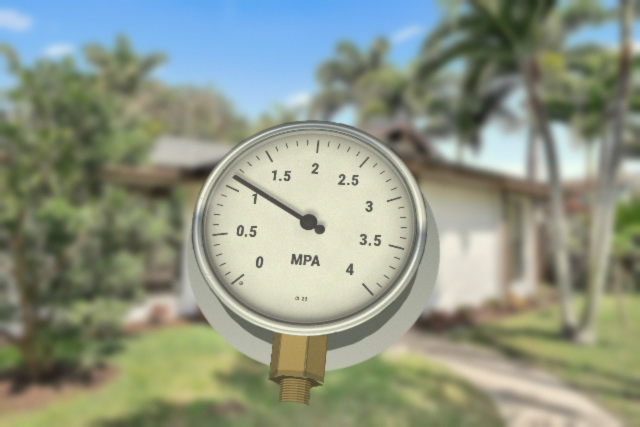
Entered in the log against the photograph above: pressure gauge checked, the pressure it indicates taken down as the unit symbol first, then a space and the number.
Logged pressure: MPa 1.1
